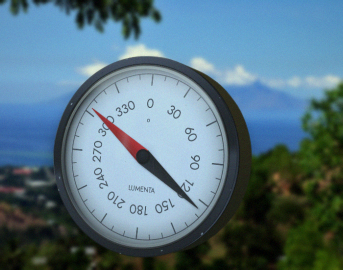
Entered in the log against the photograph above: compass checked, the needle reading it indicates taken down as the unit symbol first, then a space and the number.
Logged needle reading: ° 305
